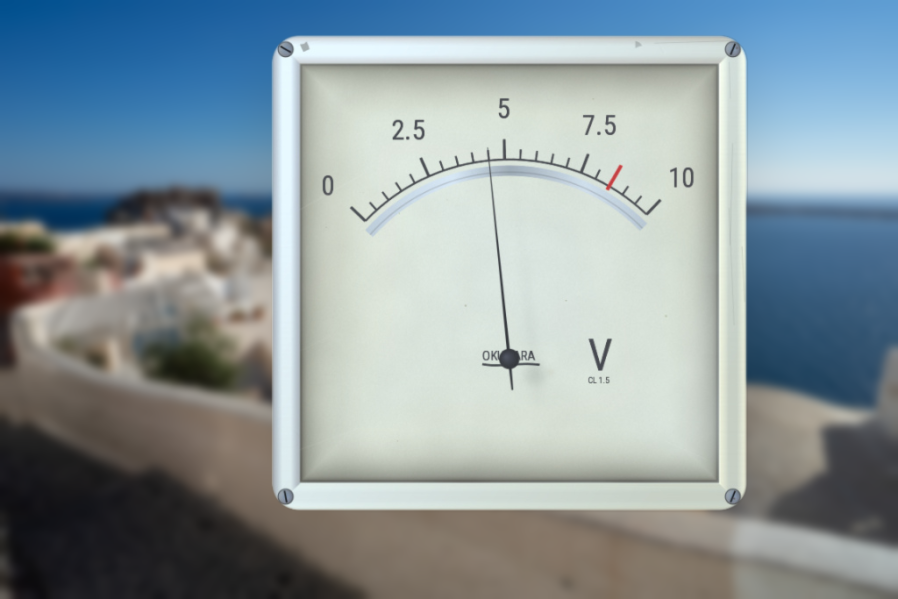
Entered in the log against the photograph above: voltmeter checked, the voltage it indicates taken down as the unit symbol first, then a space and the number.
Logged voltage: V 4.5
